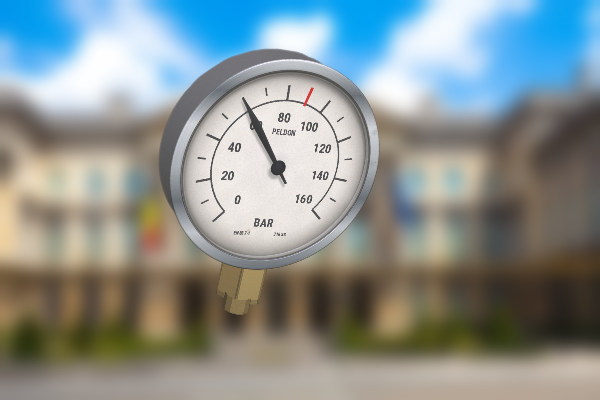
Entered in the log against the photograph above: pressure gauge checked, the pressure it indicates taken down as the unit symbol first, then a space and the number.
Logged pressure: bar 60
